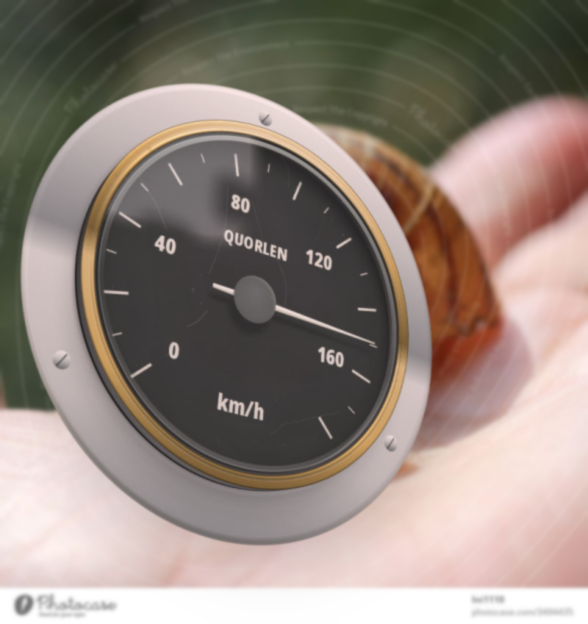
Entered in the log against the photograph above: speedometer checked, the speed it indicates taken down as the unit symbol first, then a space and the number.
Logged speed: km/h 150
